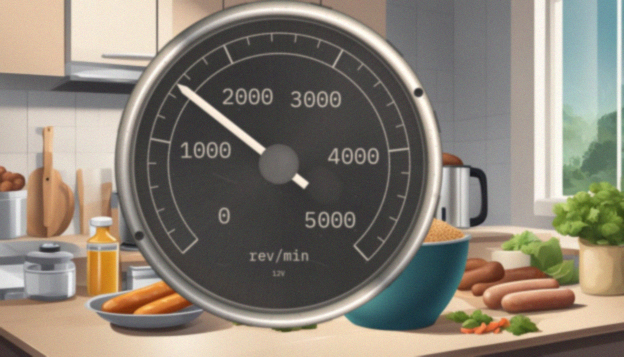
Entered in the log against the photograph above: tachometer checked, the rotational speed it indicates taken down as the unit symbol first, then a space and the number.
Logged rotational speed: rpm 1500
